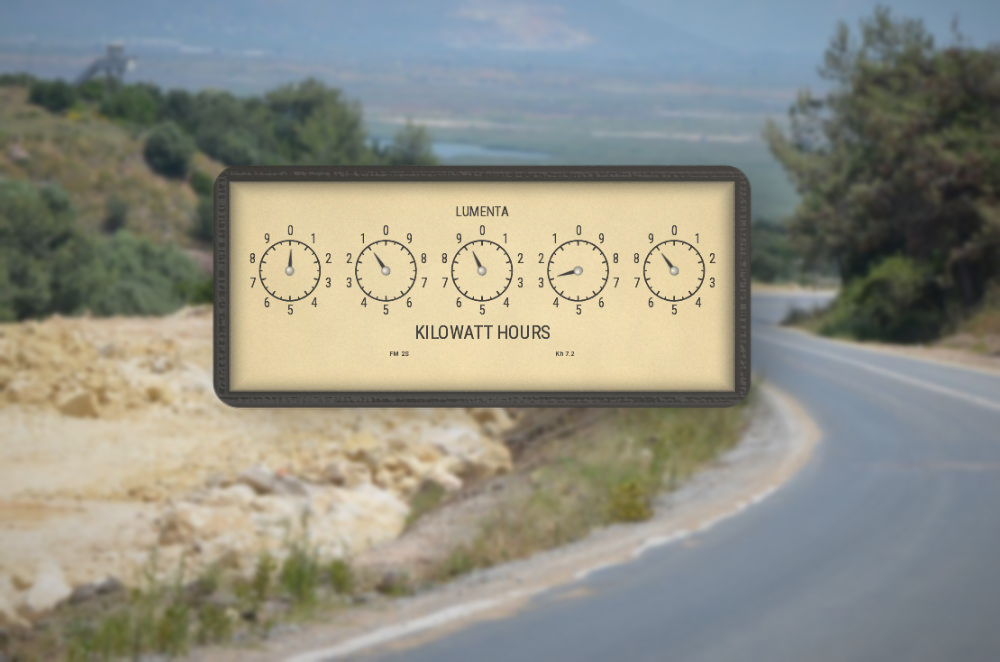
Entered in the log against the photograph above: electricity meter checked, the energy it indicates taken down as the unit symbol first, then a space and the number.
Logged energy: kWh 929
